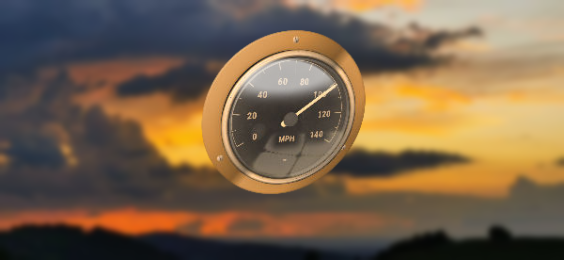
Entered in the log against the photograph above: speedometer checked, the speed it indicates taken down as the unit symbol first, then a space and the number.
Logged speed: mph 100
